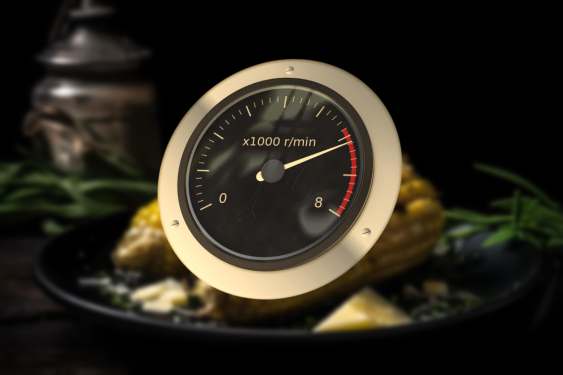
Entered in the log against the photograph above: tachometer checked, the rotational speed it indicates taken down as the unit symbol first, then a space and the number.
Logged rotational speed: rpm 6200
